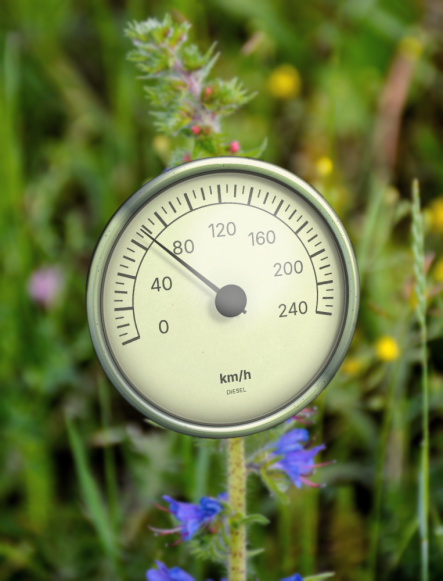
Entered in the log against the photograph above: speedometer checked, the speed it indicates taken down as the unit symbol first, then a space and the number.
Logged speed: km/h 67.5
